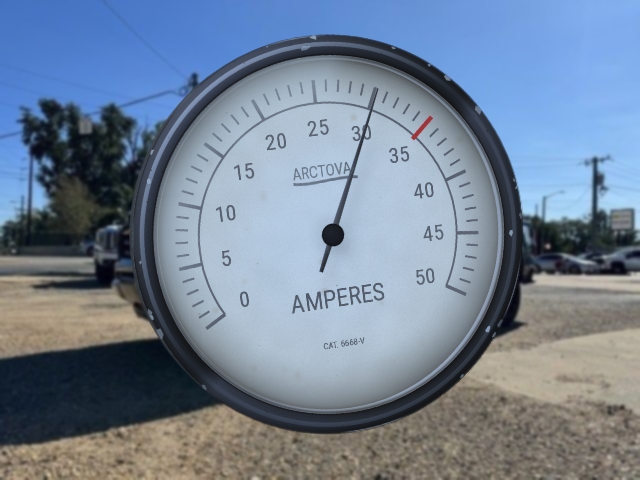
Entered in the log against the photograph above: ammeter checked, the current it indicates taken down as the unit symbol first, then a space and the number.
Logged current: A 30
